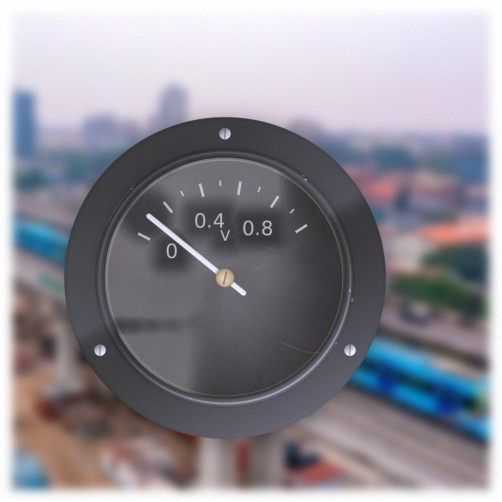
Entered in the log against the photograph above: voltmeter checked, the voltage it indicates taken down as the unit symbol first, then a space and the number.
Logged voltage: V 0.1
